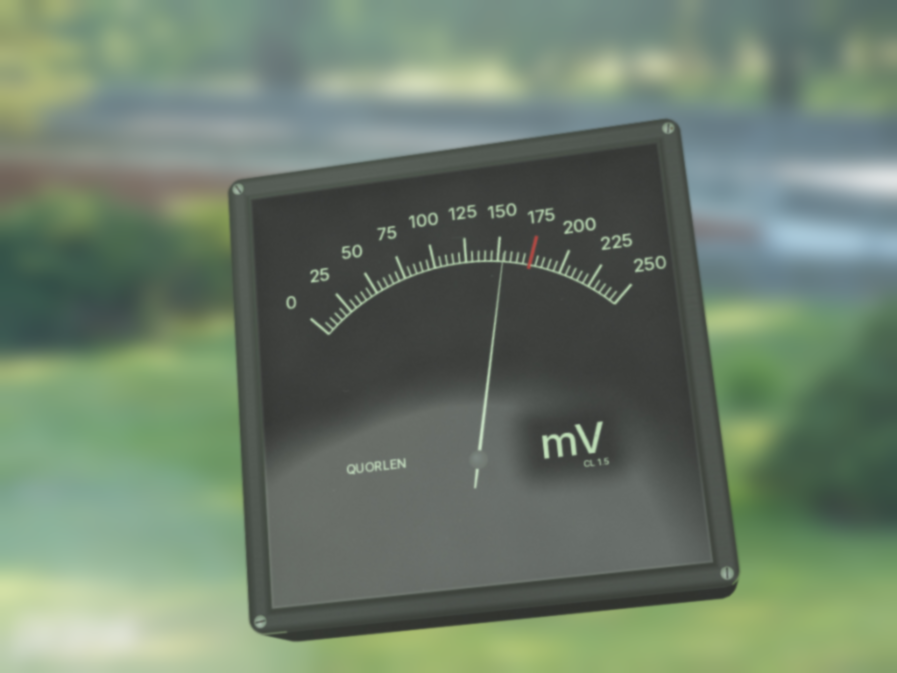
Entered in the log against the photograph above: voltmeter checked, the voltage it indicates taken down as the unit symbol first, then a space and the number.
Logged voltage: mV 155
